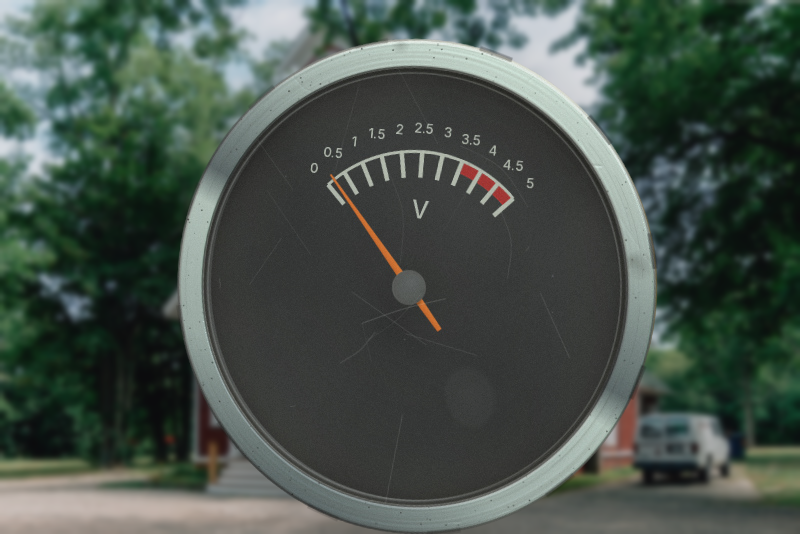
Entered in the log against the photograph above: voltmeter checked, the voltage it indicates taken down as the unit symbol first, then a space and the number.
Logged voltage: V 0.25
